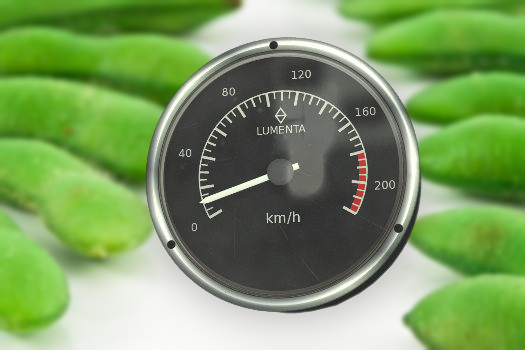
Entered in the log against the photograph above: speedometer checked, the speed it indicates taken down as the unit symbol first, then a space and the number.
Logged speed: km/h 10
